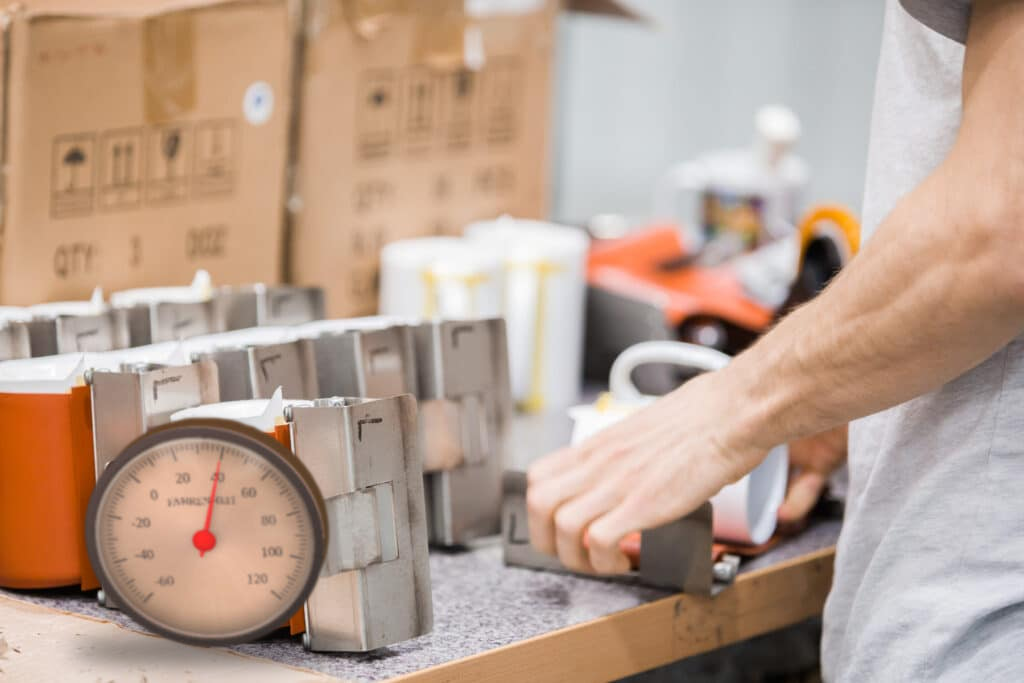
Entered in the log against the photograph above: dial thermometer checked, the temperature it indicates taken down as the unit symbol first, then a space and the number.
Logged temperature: °F 40
